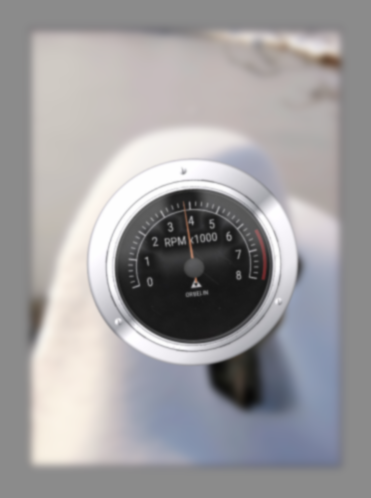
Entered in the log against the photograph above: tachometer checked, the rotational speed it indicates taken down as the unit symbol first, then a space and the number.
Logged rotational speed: rpm 3800
